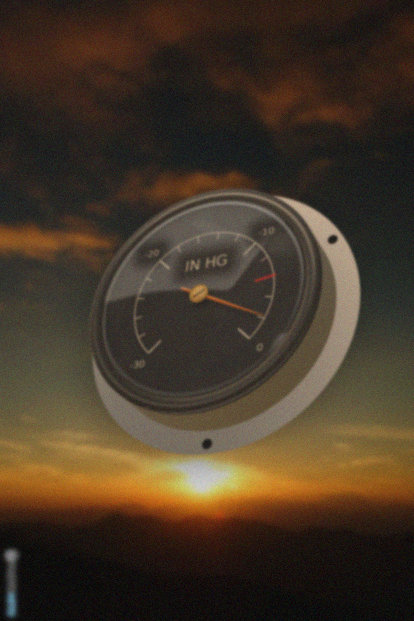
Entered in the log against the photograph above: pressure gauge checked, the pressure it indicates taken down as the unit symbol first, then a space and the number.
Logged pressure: inHg -2
